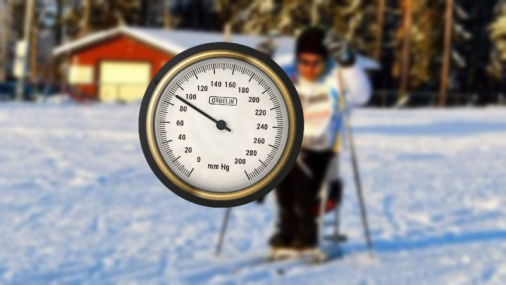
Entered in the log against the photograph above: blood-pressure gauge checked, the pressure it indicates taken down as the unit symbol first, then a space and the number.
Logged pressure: mmHg 90
